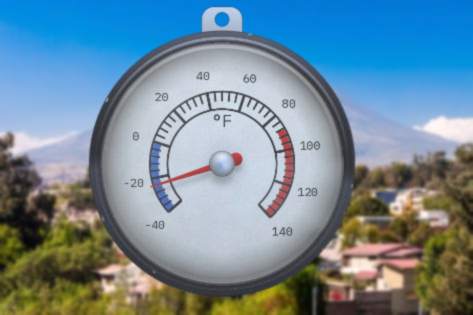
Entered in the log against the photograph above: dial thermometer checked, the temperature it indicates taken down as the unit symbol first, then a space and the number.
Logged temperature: °F -24
